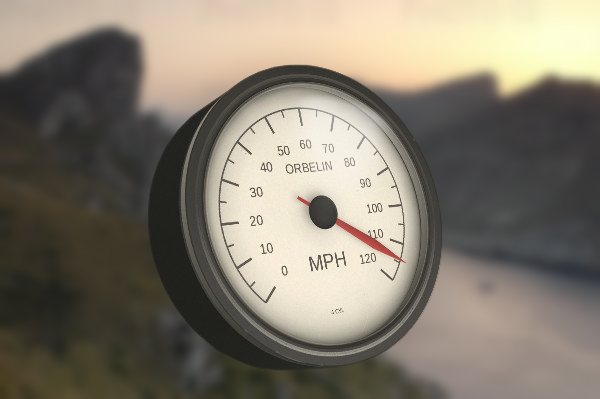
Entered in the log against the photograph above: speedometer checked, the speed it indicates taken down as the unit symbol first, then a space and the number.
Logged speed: mph 115
